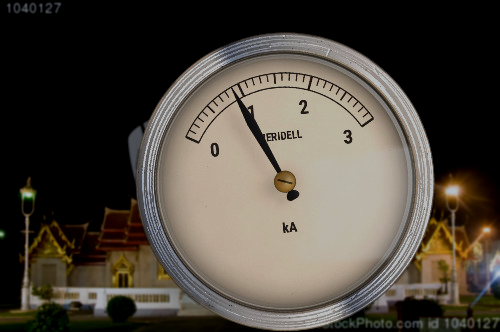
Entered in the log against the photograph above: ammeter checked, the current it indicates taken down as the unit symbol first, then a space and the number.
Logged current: kA 0.9
